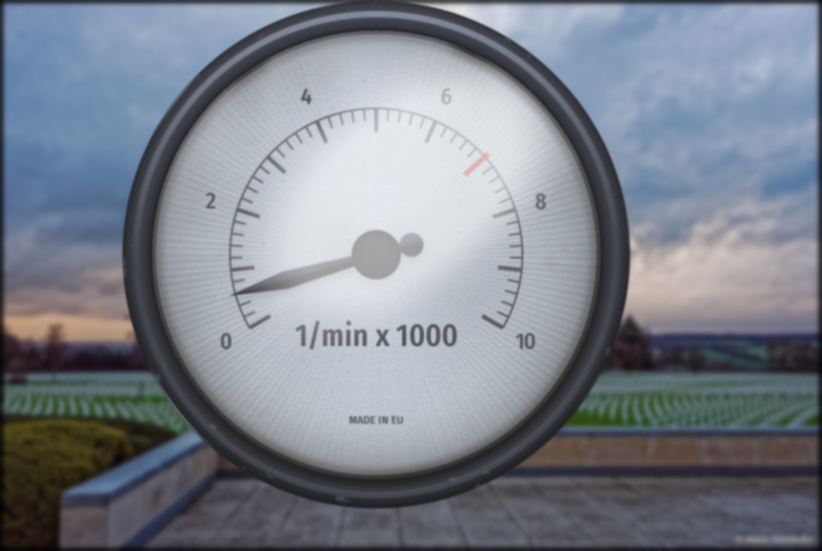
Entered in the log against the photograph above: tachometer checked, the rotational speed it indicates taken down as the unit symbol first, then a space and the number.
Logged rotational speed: rpm 600
